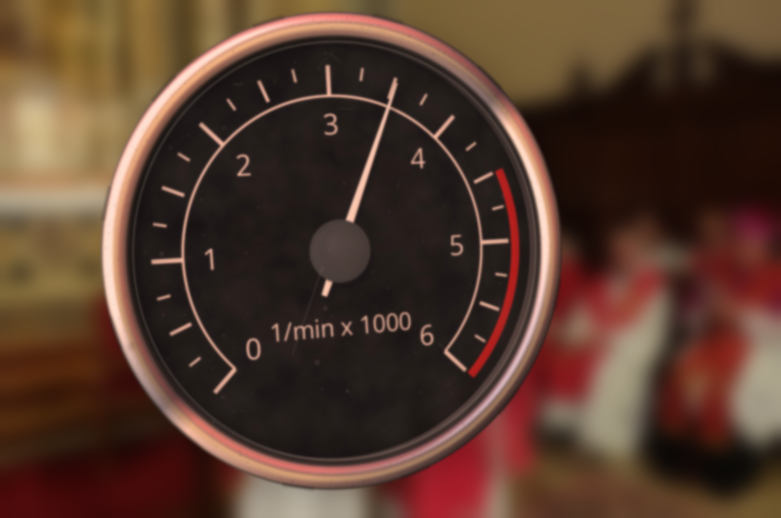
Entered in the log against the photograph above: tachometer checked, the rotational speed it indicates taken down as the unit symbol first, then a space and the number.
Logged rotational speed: rpm 3500
